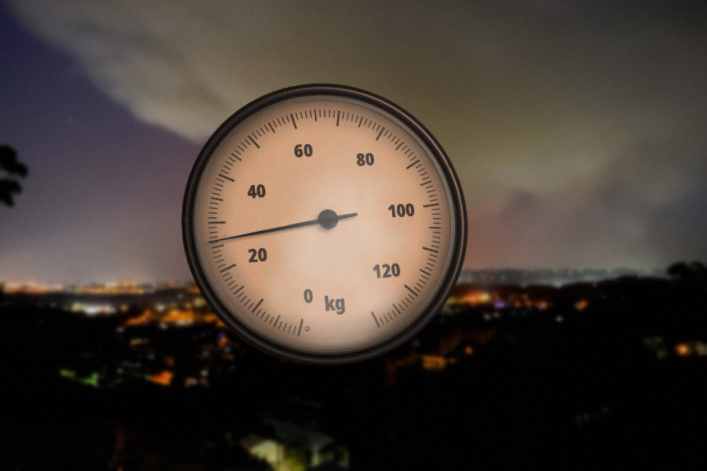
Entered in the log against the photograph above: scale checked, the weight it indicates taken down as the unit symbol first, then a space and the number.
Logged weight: kg 26
